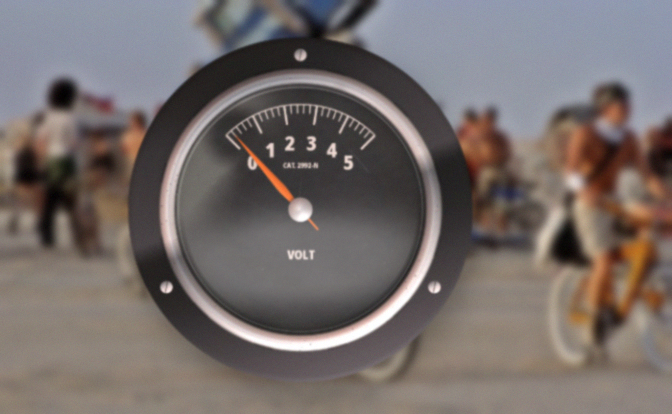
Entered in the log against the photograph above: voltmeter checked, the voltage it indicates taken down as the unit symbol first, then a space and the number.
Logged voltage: V 0.2
